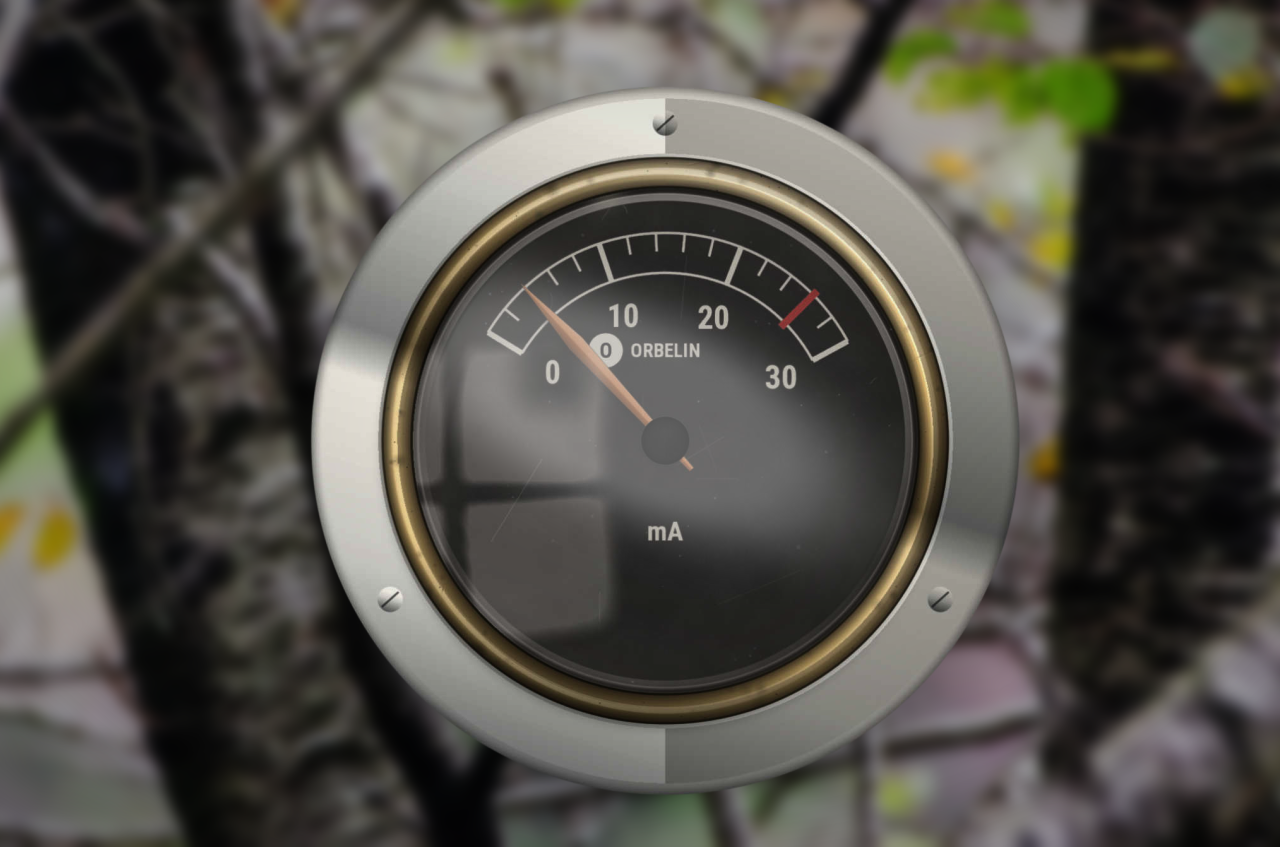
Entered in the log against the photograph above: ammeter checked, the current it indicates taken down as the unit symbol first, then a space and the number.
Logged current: mA 4
